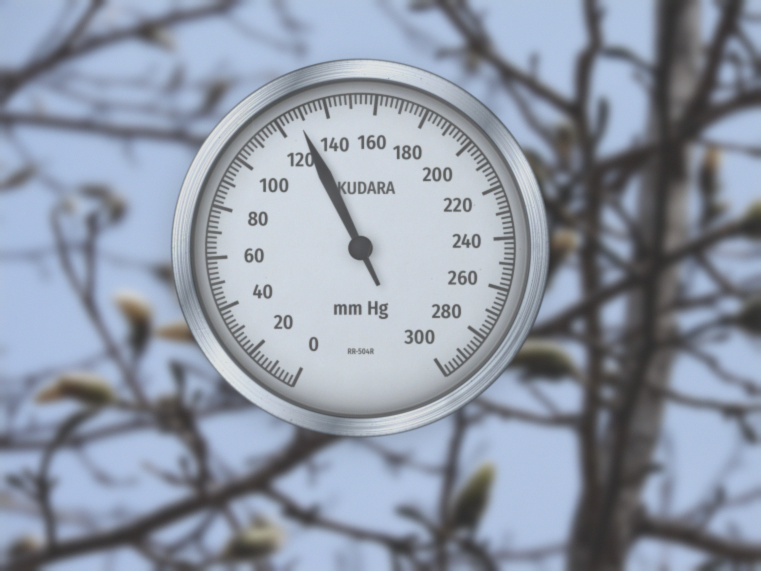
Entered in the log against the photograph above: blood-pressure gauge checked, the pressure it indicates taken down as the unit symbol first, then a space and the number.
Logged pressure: mmHg 128
